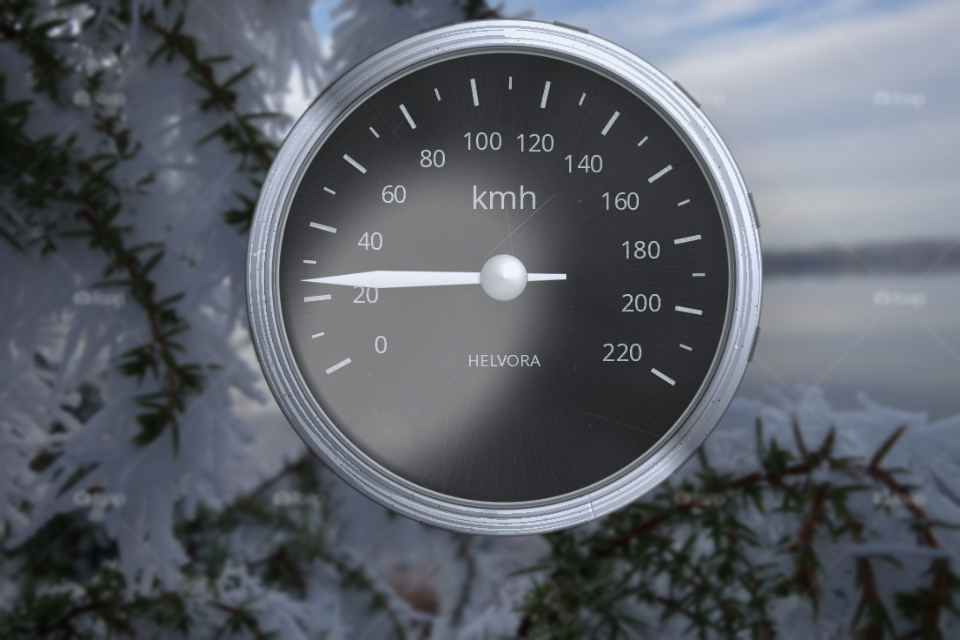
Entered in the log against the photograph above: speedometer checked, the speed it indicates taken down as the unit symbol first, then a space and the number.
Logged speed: km/h 25
